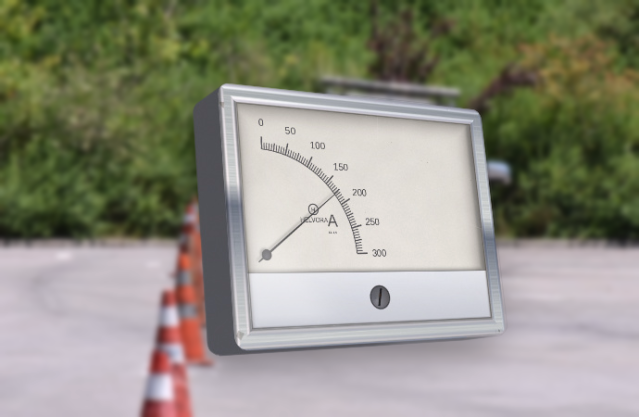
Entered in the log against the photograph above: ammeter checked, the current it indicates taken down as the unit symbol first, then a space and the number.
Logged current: A 175
